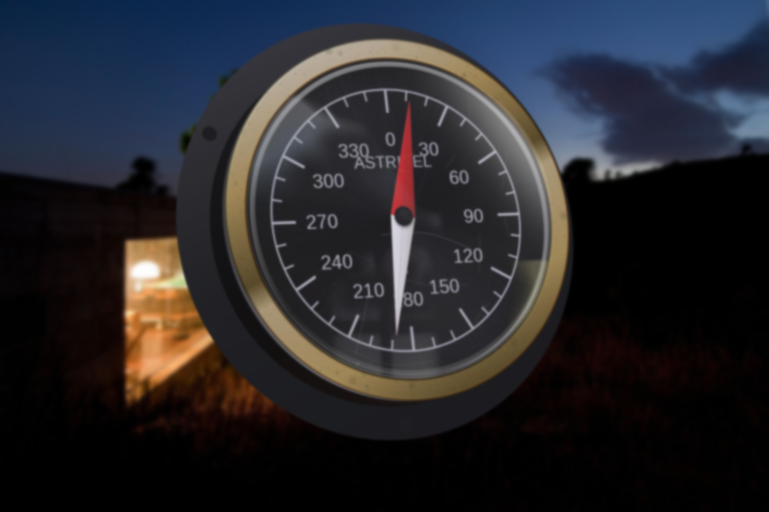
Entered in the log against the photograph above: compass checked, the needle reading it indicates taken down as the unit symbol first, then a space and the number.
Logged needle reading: ° 10
